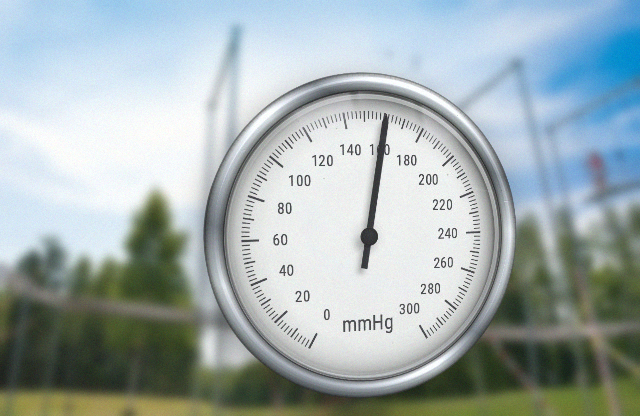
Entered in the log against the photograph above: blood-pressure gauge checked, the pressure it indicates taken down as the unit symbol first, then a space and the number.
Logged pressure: mmHg 160
